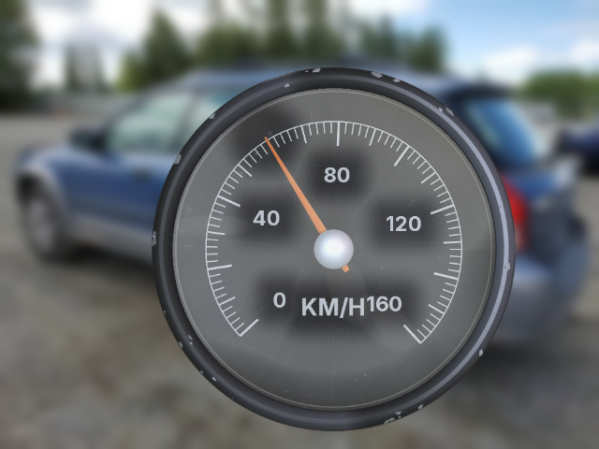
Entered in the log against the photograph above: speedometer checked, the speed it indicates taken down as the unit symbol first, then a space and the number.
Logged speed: km/h 60
